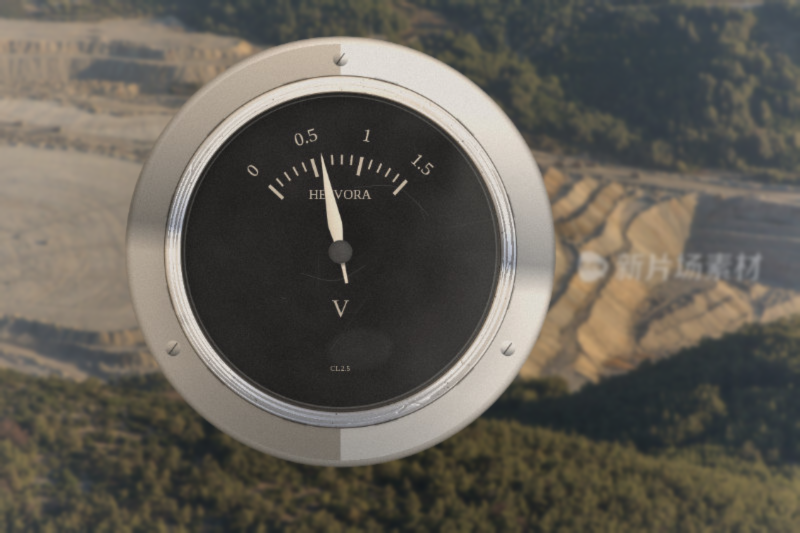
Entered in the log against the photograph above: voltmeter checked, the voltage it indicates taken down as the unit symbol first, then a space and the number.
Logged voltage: V 0.6
